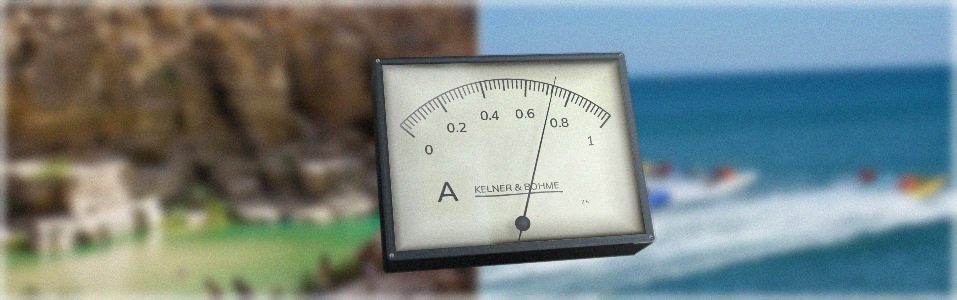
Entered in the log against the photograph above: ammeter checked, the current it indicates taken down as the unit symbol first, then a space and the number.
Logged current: A 0.72
